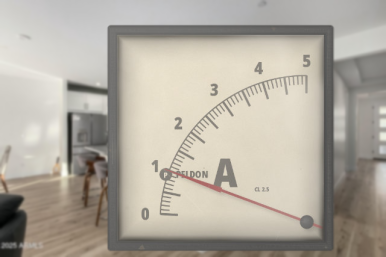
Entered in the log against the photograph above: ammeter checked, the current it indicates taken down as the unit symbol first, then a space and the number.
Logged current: A 1
